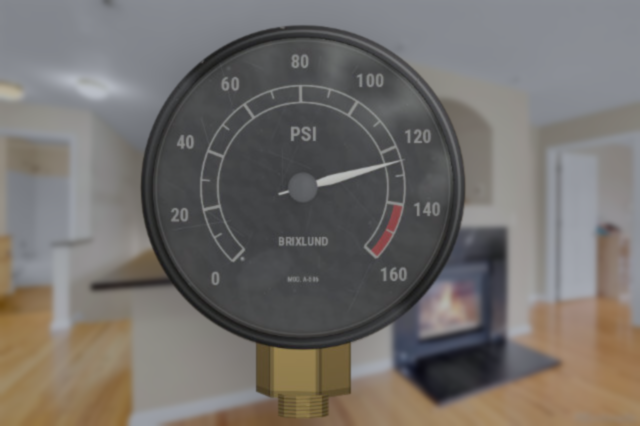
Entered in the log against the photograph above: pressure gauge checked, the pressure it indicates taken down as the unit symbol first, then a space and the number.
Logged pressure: psi 125
